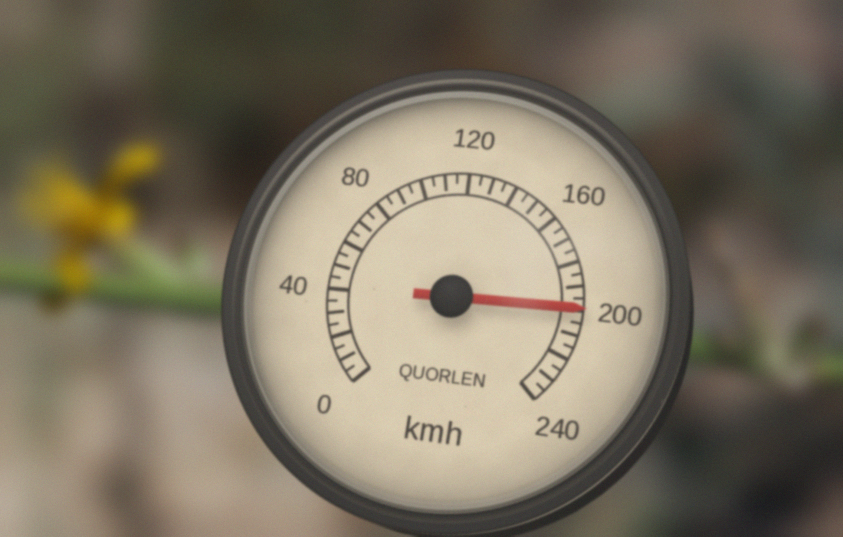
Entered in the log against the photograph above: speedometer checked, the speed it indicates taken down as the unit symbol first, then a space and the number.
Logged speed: km/h 200
